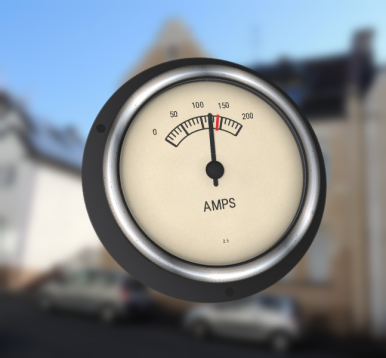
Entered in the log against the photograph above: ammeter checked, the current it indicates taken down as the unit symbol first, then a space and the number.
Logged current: A 120
